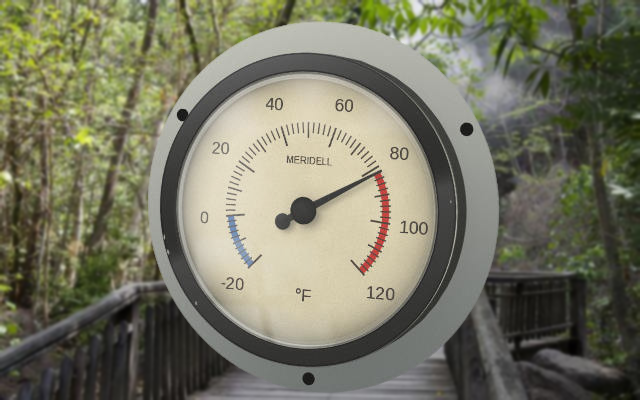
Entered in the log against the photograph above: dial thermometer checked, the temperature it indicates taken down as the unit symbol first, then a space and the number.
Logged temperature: °F 82
